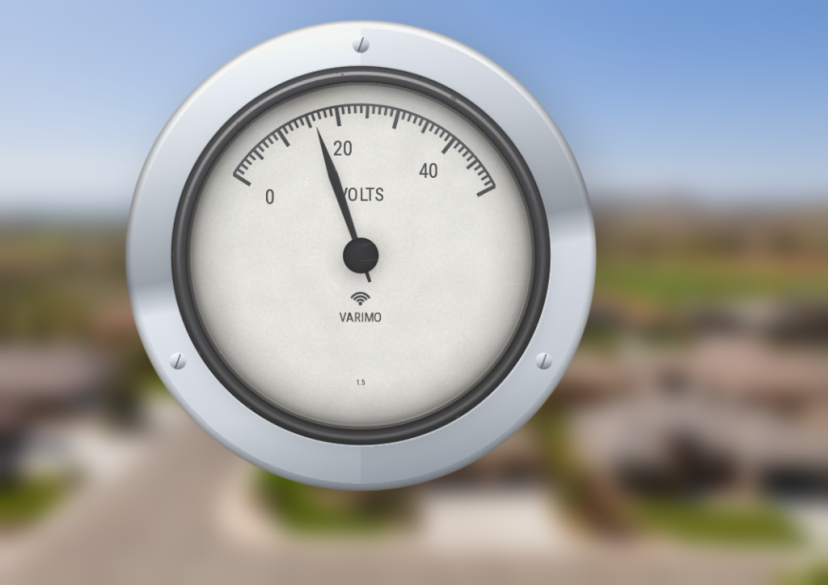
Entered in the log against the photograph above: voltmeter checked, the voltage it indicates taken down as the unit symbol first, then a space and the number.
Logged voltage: V 16
